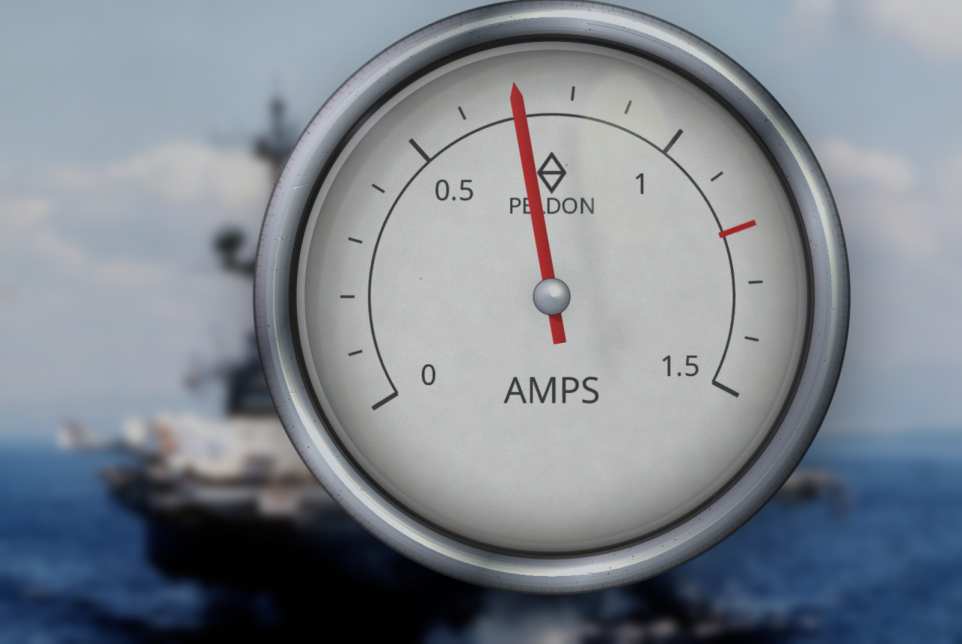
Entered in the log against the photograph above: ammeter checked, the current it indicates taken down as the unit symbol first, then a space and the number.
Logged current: A 0.7
